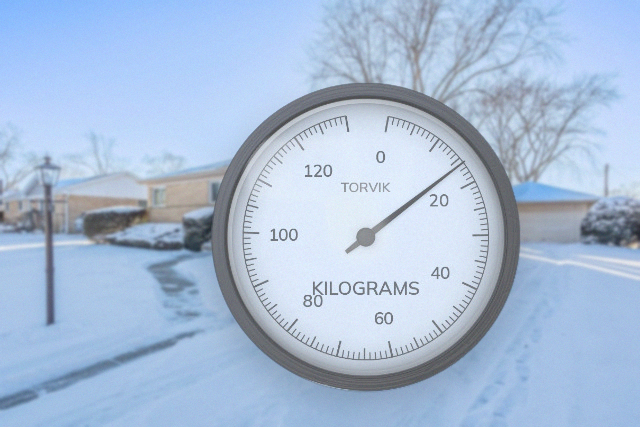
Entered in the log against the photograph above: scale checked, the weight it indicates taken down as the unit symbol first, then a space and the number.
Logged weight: kg 16
